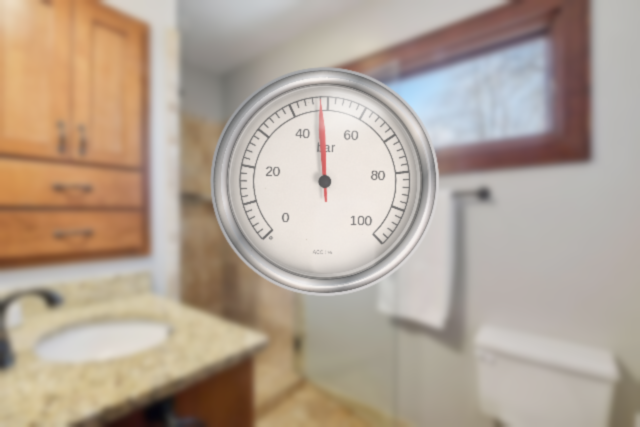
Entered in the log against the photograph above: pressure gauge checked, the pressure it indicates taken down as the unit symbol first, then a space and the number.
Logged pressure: bar 48
